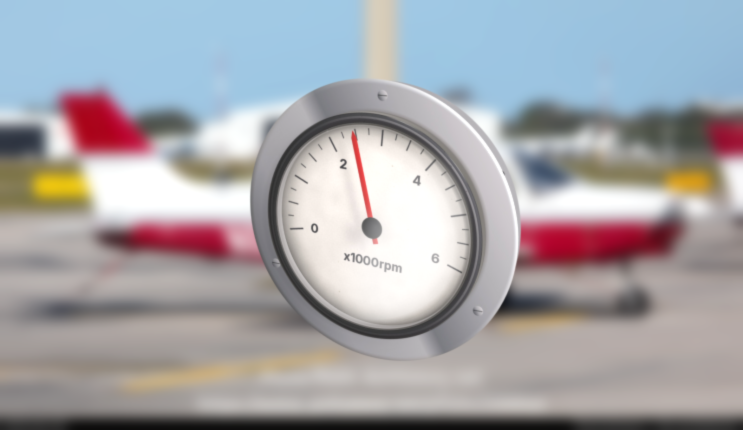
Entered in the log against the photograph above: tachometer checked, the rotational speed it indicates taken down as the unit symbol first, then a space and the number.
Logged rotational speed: rpm 2500
